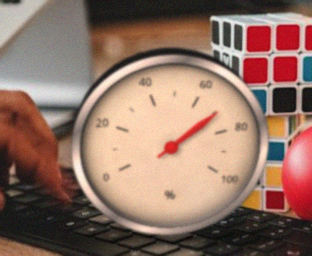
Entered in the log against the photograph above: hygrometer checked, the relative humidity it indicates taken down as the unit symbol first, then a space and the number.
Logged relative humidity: % 70
